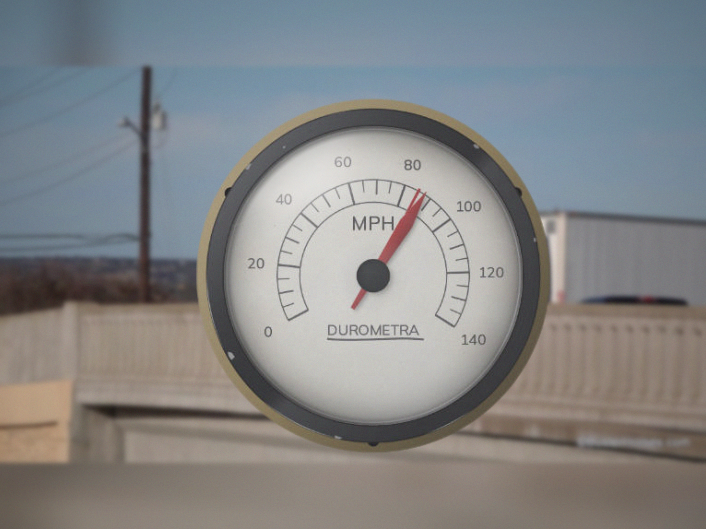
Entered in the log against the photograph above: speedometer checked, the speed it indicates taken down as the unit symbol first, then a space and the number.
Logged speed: mph 87.5
